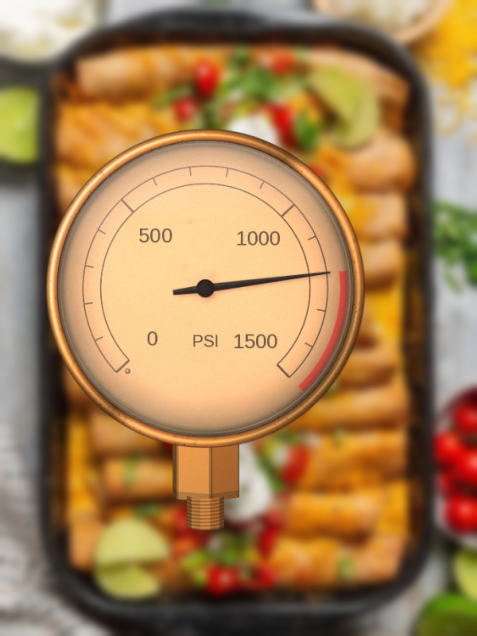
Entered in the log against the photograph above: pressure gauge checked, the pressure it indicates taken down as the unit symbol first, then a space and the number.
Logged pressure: psi 1200
